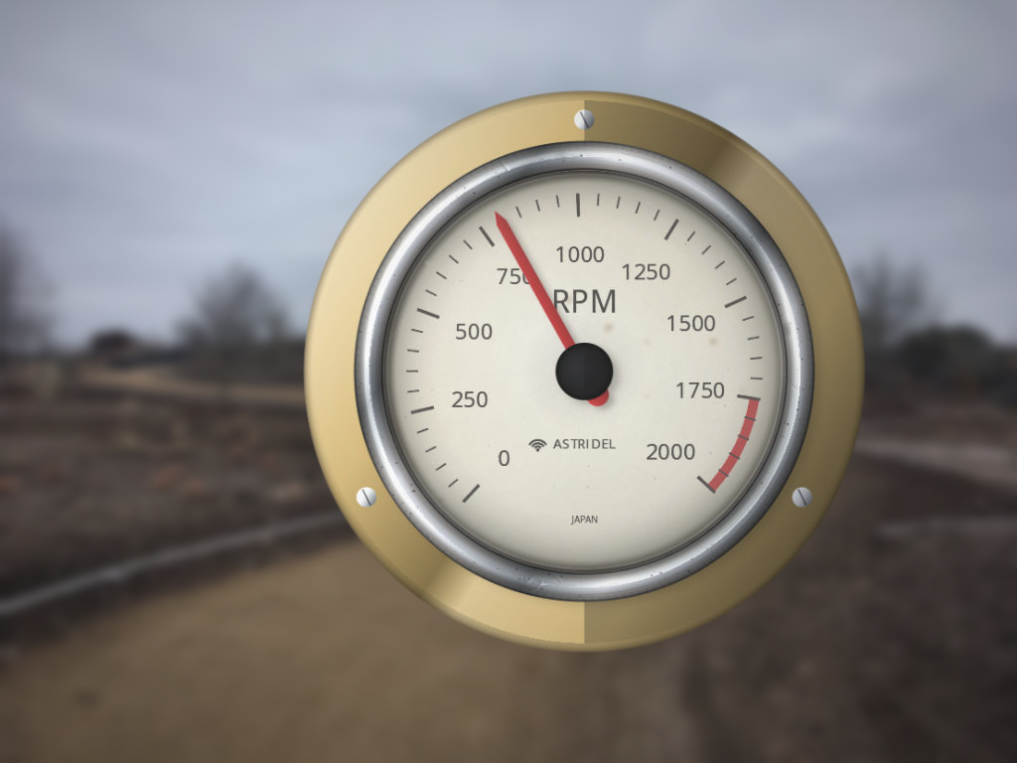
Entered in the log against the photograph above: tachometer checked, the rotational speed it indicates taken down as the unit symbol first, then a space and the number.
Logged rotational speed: rpm 800
